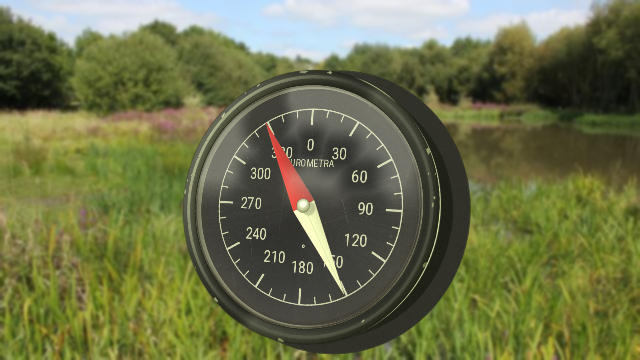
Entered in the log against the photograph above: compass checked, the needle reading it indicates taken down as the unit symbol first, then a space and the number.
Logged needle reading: ° 330
